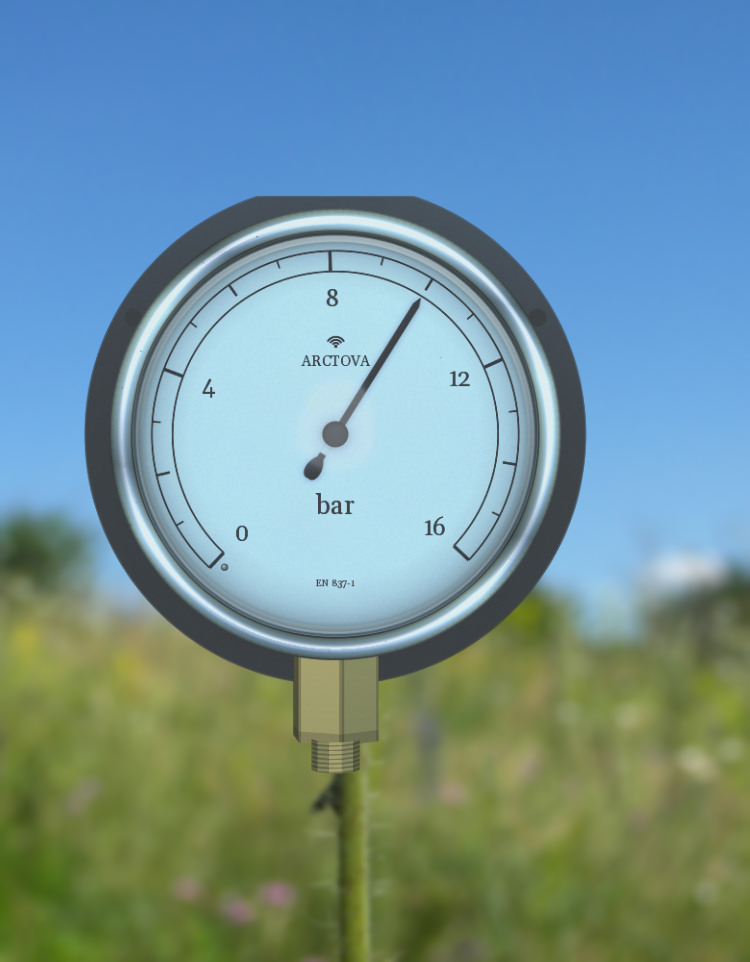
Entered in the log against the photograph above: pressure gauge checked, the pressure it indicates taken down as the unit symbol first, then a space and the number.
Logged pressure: bar 10
